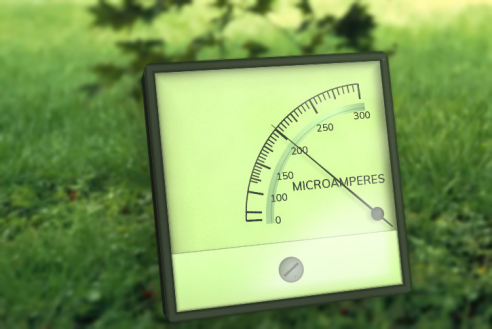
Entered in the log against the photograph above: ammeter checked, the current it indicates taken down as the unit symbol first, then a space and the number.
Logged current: µA 200
